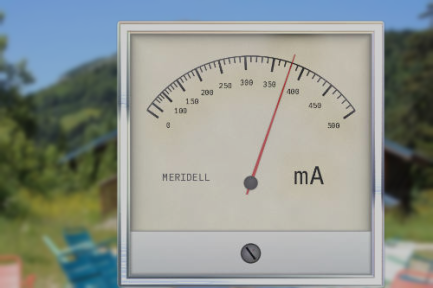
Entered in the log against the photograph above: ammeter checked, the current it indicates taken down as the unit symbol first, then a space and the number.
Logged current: mA 380
